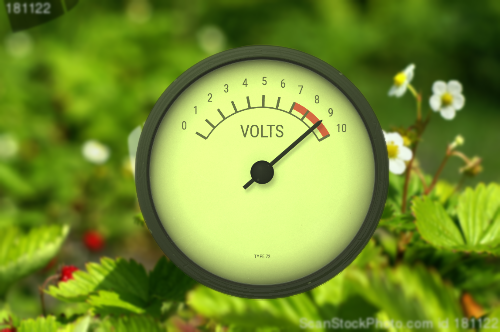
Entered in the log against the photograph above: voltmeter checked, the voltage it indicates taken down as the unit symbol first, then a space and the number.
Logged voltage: V 9
